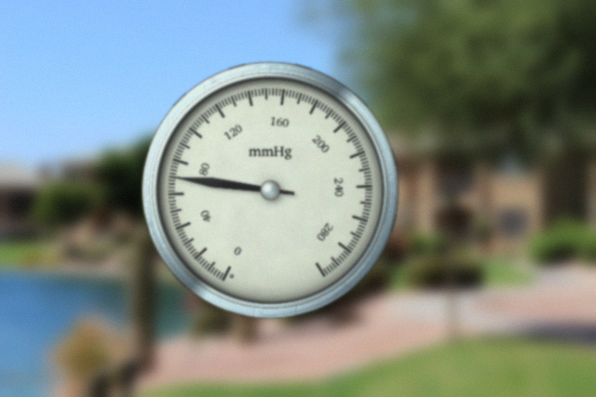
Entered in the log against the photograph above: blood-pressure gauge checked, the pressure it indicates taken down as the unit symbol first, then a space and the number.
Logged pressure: mmHg 70
